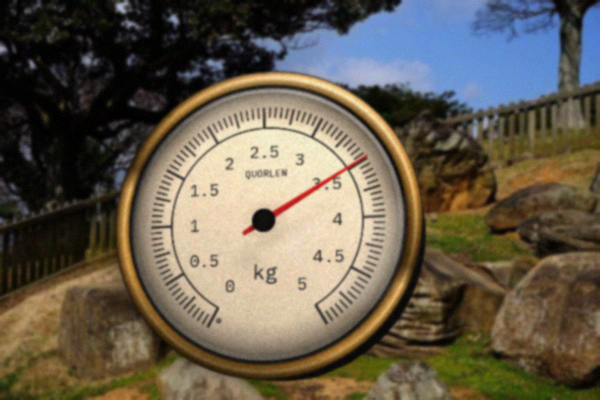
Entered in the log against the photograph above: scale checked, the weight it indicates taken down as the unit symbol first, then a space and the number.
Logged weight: kg 3.5
